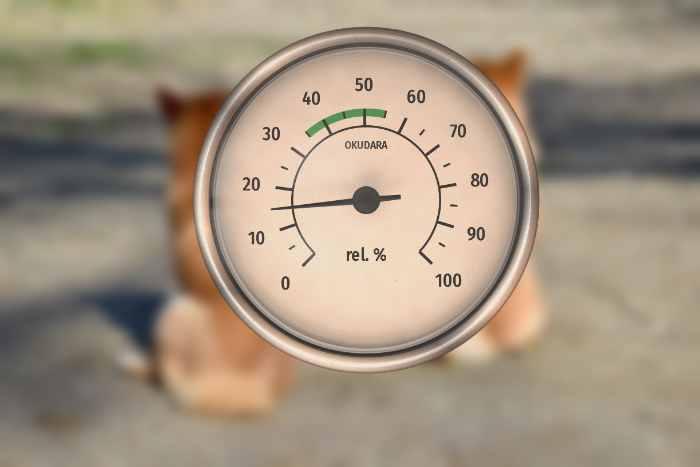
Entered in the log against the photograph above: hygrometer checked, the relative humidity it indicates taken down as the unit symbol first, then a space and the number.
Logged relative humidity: % 15
